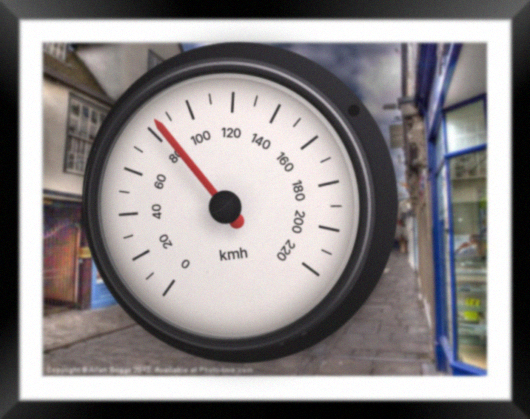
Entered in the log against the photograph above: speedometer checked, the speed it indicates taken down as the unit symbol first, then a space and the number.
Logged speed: km/h 85
